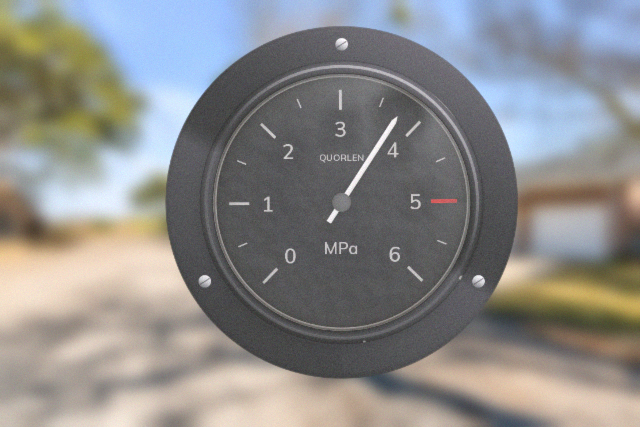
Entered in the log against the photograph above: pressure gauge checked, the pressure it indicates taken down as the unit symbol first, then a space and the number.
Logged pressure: MPa 3.75
